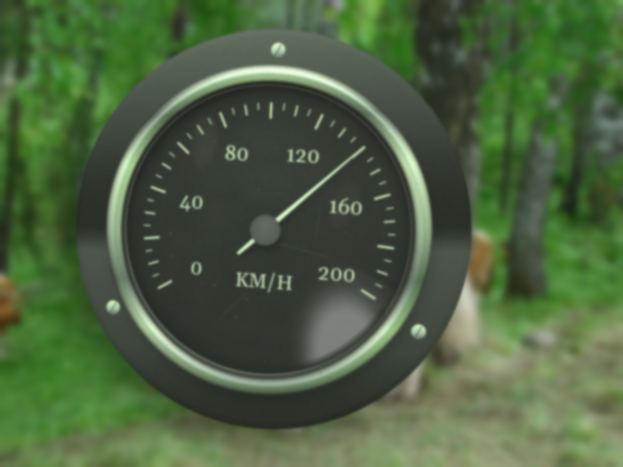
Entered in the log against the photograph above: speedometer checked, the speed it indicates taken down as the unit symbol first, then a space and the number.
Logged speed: km/h 140
